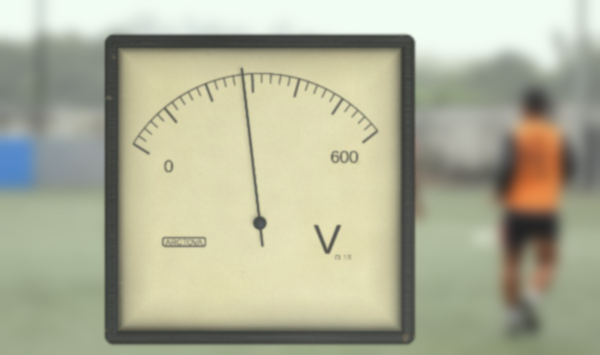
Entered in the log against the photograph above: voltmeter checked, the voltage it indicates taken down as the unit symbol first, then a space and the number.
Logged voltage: V 280
